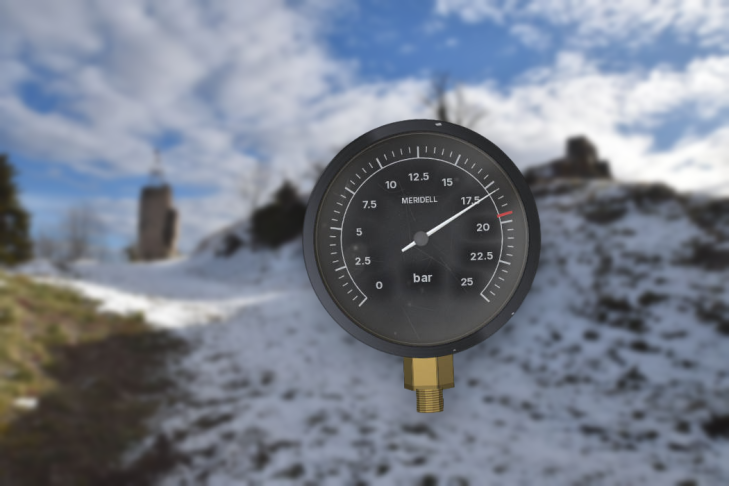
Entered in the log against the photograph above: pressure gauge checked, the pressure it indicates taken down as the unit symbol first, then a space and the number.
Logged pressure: bar 18
